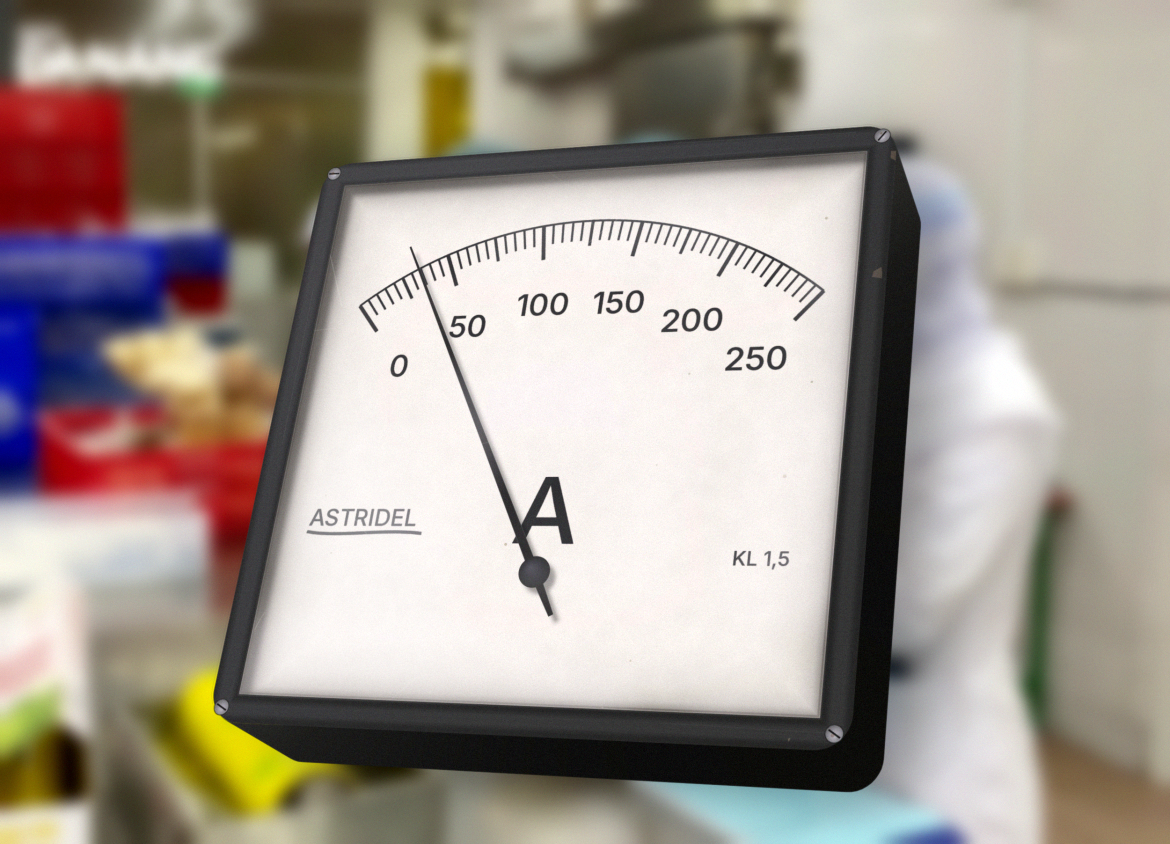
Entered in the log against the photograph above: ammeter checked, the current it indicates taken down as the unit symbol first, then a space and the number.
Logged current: A 35
